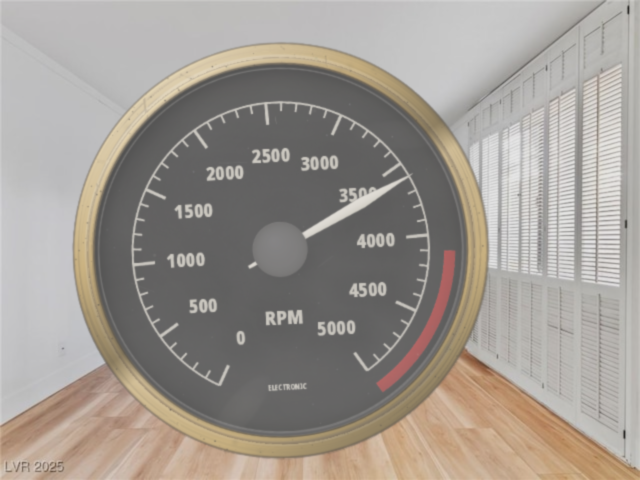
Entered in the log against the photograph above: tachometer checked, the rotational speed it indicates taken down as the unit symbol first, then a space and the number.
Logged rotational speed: rpm 3600
